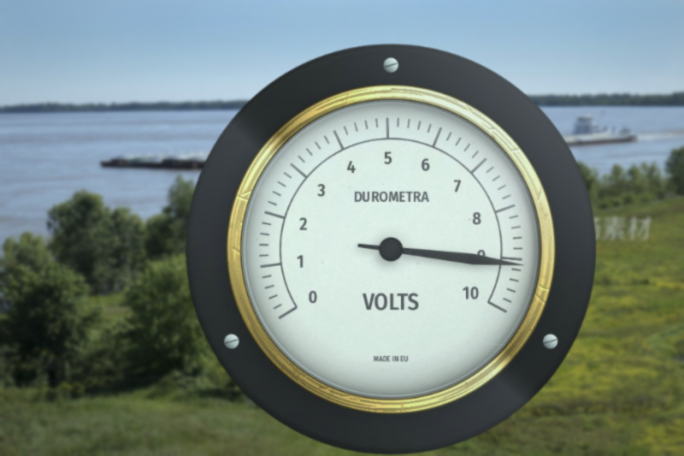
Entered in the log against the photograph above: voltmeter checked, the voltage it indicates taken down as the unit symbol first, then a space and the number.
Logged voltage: V 9.1
